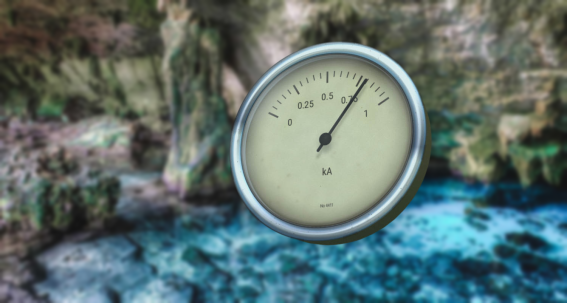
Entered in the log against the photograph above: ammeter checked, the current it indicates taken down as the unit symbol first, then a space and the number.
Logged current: kA 0.8
